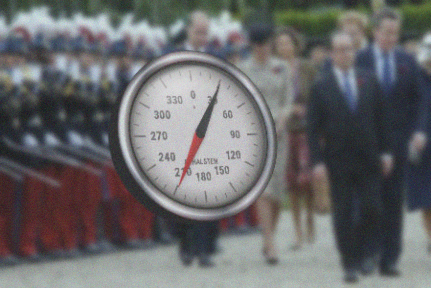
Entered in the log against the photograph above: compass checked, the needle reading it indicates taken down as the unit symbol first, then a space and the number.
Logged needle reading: ° 210
